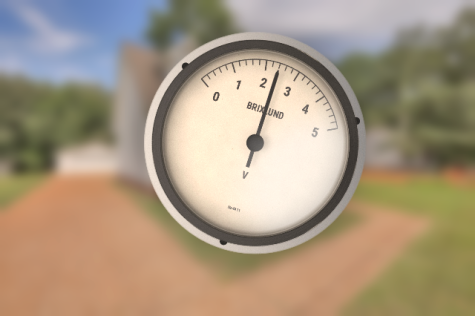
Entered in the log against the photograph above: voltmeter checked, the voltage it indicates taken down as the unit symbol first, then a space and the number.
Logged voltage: V 2.4
